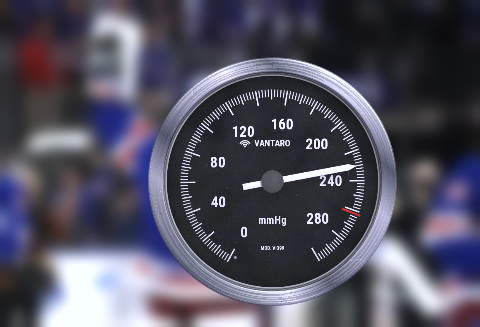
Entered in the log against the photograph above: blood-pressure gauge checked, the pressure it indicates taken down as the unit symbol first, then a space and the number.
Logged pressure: mmHg 230
